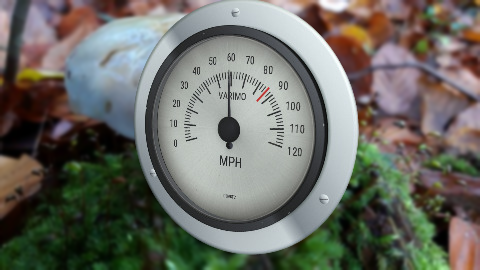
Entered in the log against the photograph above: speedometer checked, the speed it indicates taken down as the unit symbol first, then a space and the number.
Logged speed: mph 60
